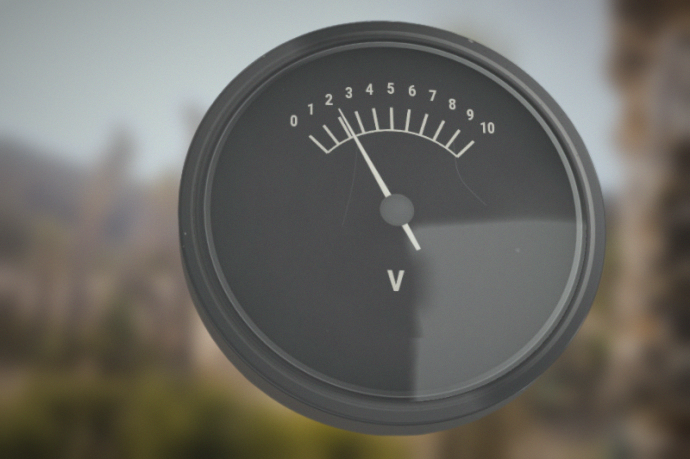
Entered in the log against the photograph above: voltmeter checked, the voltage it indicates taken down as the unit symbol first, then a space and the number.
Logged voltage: V 2
